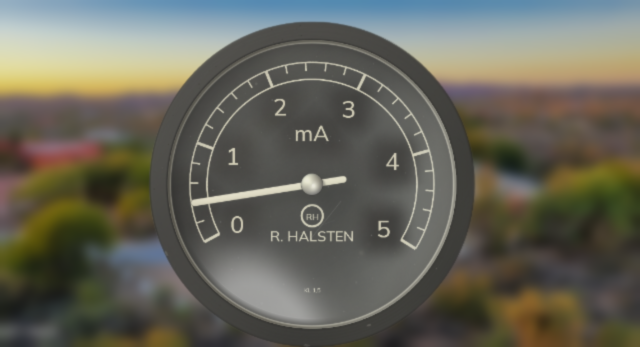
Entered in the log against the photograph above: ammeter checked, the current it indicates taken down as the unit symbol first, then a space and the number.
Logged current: mA 0.4
